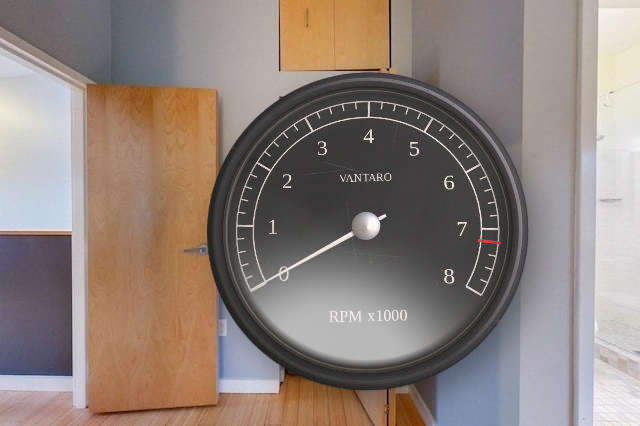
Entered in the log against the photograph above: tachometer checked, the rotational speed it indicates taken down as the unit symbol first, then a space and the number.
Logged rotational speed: rpm 0
